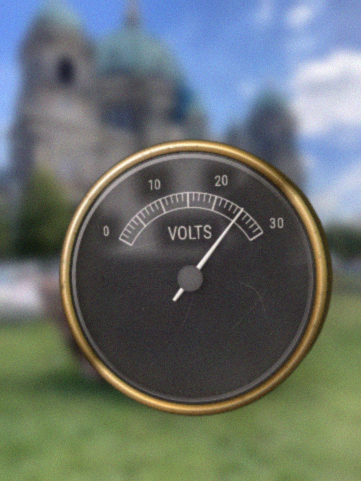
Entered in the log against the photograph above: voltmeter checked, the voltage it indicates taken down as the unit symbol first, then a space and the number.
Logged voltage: V 25
